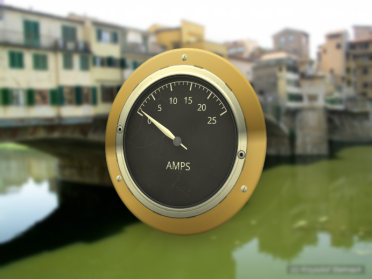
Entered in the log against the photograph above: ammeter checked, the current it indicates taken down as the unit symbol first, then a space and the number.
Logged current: A 1
